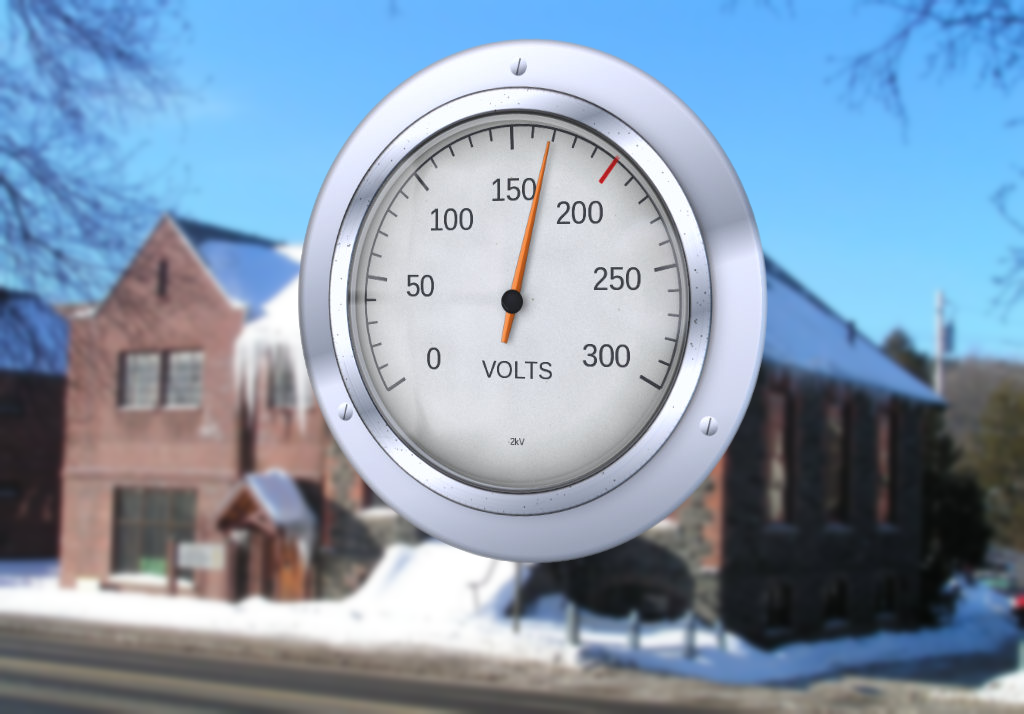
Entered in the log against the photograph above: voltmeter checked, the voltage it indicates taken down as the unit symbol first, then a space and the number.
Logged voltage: V 170
